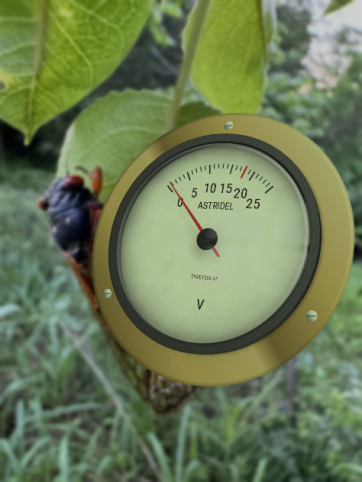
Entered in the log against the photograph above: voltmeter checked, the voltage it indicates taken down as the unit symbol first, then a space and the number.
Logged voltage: V 1
